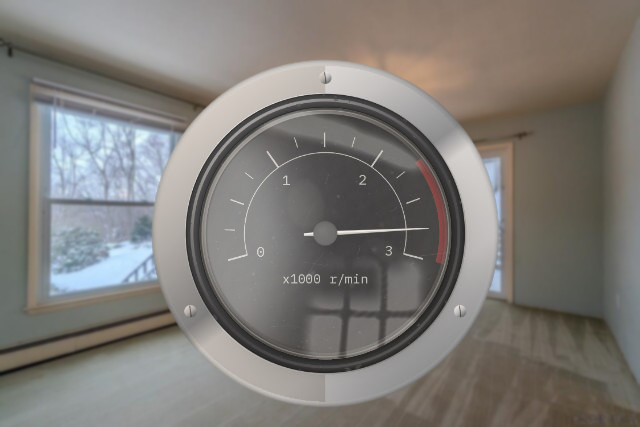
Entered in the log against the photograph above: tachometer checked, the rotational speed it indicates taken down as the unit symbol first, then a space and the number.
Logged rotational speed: rpm 2750
